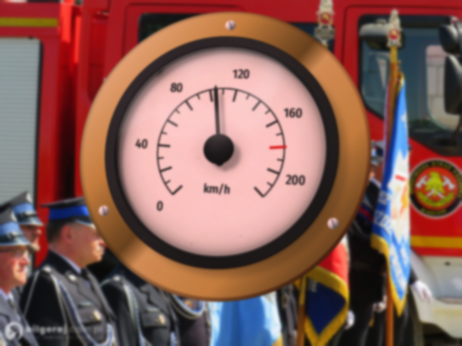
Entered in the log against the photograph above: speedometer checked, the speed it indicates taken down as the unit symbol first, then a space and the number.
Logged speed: km/h 105
